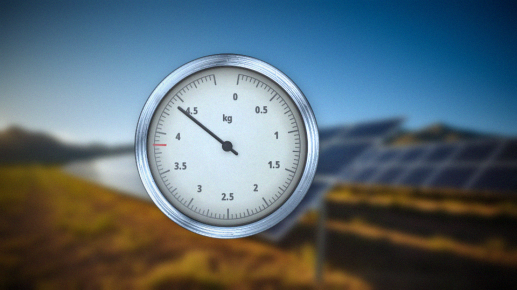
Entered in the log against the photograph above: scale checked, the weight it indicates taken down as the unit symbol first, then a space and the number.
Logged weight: kg 4.4
